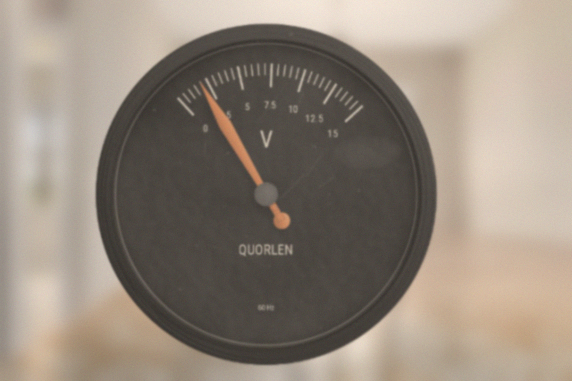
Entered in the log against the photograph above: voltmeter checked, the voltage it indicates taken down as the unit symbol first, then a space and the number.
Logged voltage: V 2
